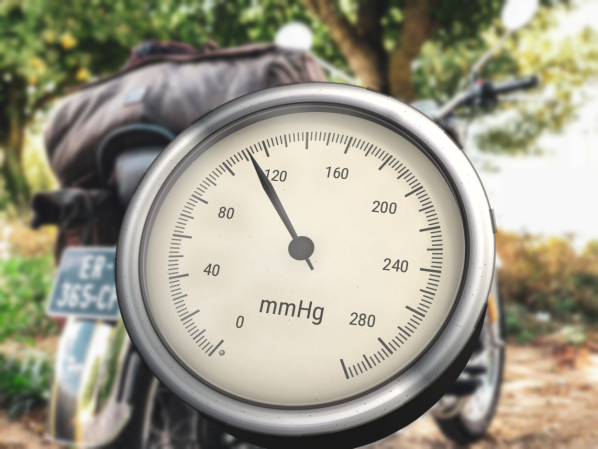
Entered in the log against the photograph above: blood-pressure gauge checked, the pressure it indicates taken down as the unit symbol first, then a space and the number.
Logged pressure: mmHg 112
